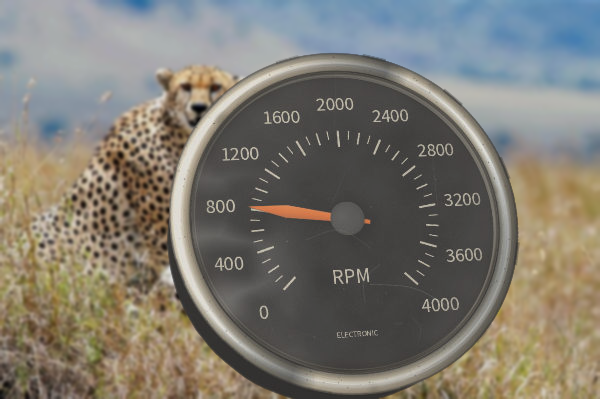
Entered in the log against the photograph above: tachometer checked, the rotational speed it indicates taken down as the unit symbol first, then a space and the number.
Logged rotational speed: rpm 800
